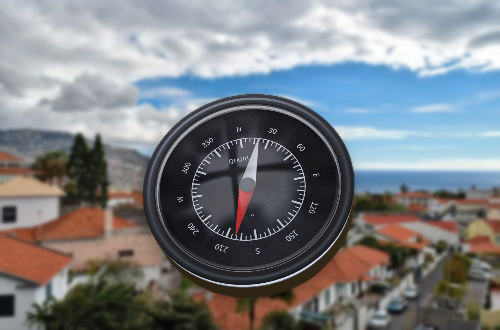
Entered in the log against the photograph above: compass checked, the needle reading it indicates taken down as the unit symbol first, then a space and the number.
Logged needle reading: ° 200
